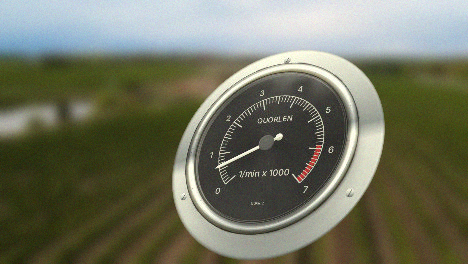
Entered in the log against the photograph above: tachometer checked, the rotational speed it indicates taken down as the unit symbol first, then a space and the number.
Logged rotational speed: rpm 500
